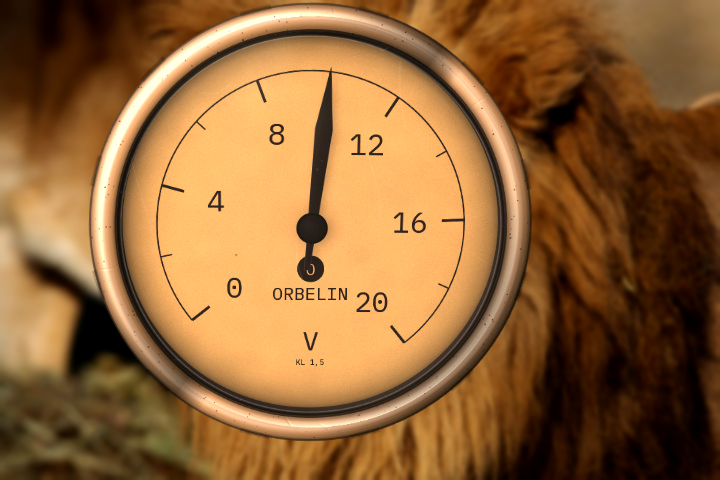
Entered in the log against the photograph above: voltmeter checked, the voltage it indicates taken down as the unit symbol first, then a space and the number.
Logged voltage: V 10
